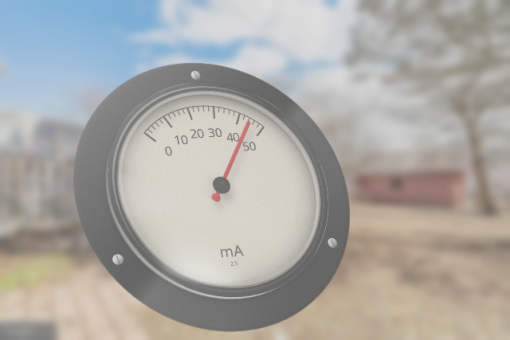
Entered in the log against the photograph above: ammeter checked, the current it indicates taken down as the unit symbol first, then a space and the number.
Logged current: mA 44
